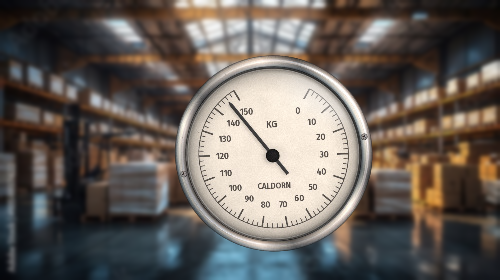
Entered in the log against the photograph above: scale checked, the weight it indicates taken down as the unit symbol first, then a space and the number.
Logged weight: kg 146
